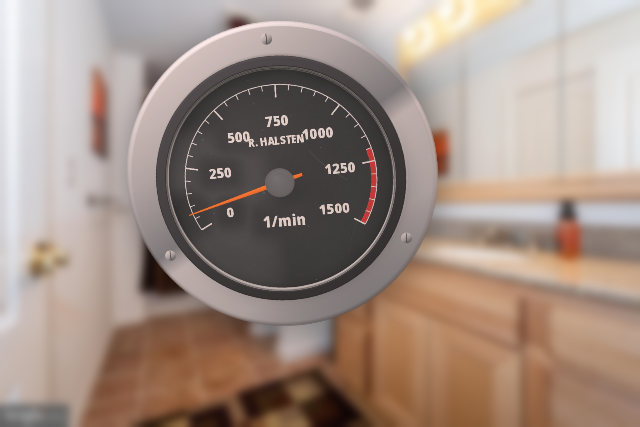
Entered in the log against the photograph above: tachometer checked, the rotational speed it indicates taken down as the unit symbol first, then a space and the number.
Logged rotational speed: rpm 75
